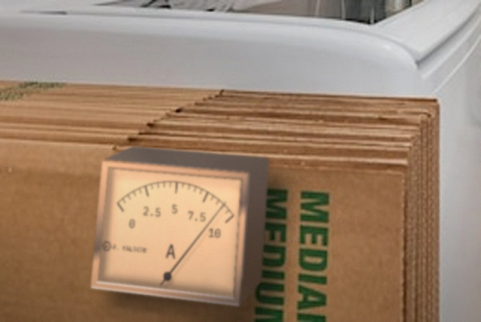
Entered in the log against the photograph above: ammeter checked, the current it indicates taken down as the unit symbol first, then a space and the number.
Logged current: A 9
